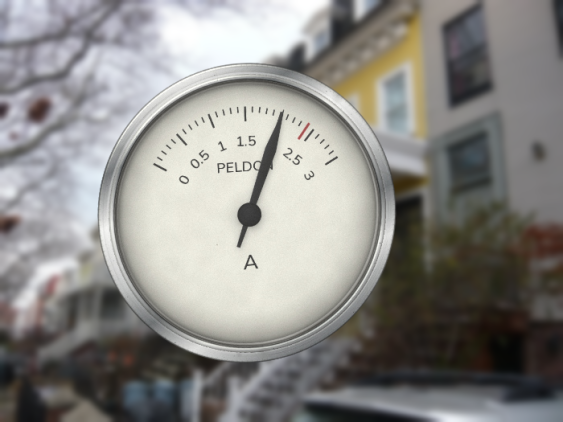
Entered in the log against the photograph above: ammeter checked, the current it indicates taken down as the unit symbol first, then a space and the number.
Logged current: A 2
